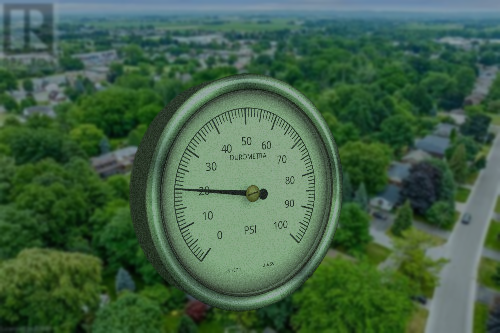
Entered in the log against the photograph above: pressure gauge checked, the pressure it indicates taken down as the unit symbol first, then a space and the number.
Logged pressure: psi 20
